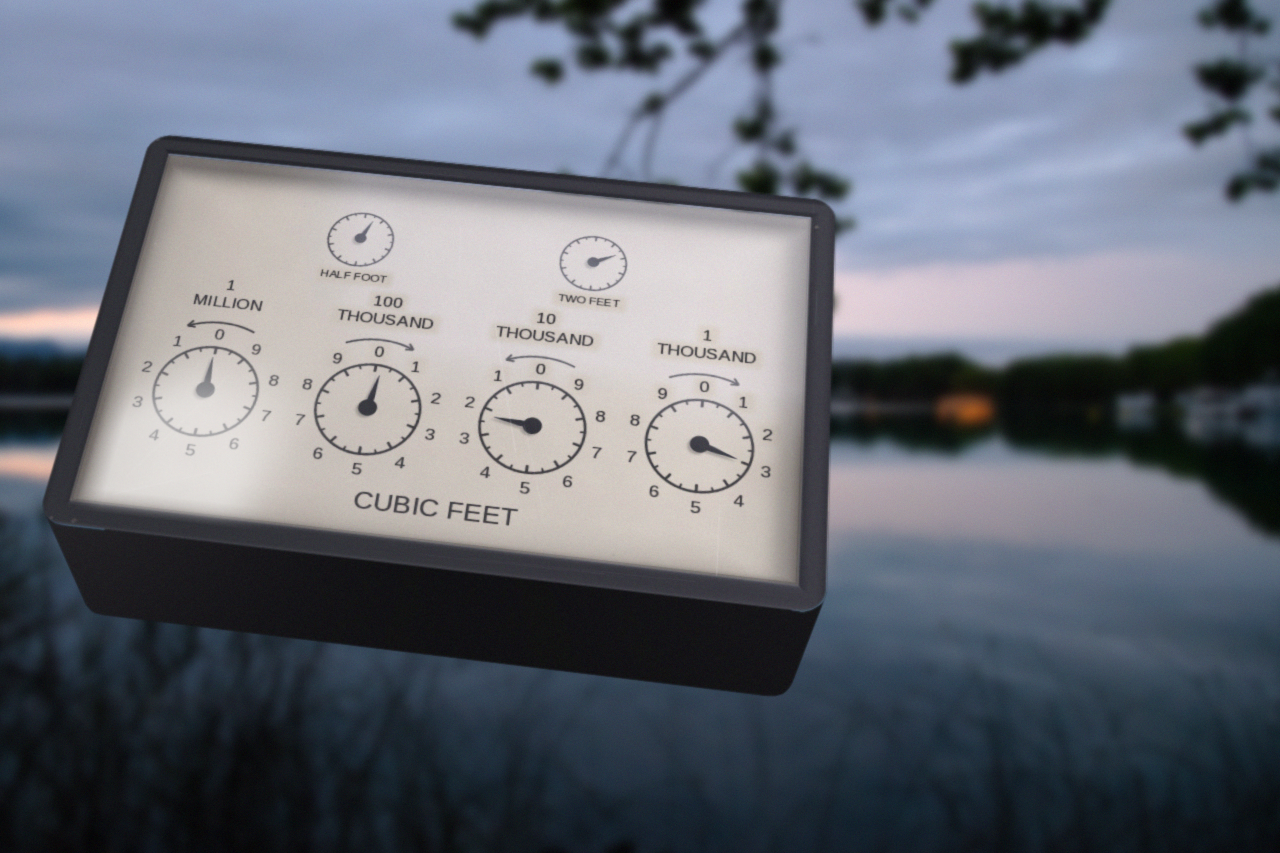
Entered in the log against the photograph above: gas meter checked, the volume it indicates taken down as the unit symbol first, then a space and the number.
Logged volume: ft³ 2300
